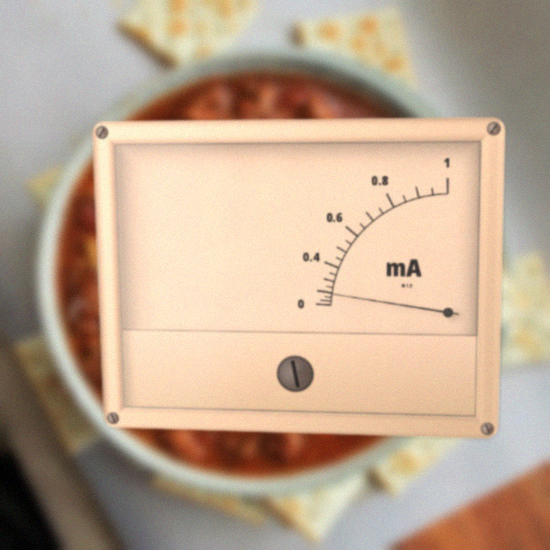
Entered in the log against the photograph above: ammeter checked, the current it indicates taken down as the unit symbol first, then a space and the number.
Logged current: mA 0.2
